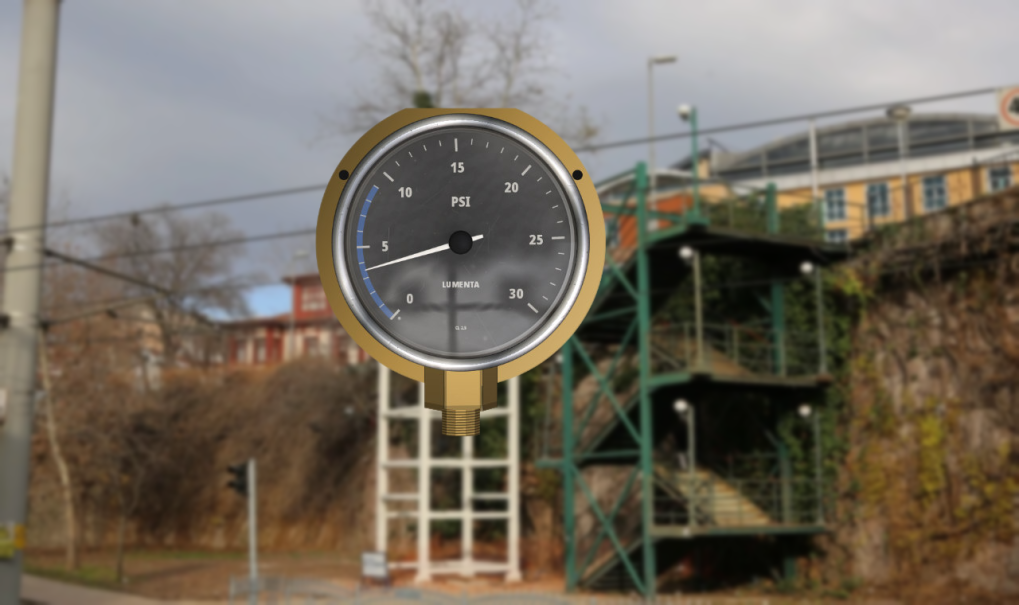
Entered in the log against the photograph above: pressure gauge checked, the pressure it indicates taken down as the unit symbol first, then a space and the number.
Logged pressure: psi 3.5
